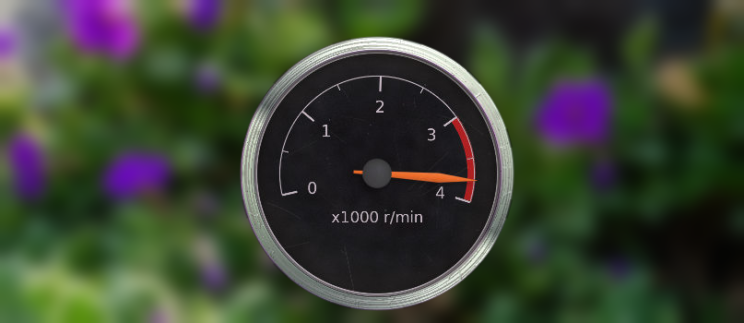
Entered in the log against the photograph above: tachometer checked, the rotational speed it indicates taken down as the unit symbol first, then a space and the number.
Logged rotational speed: rpm 3750
